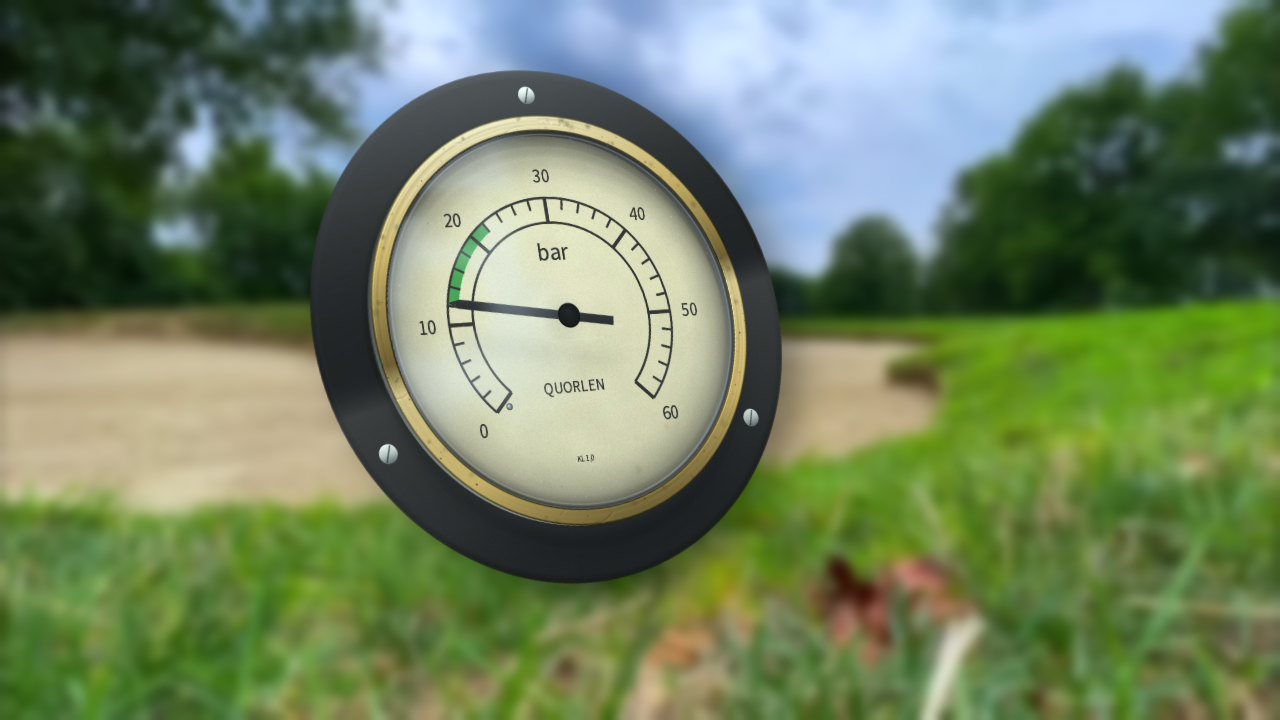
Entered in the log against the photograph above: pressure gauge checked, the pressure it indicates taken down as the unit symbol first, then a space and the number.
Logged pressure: bar 12
